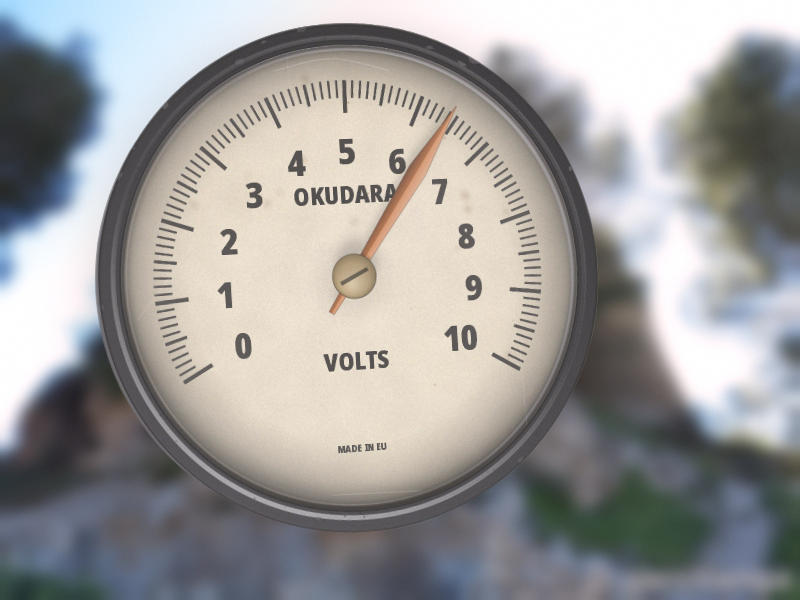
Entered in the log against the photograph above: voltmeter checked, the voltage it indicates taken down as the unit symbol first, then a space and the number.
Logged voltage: V 6.4
